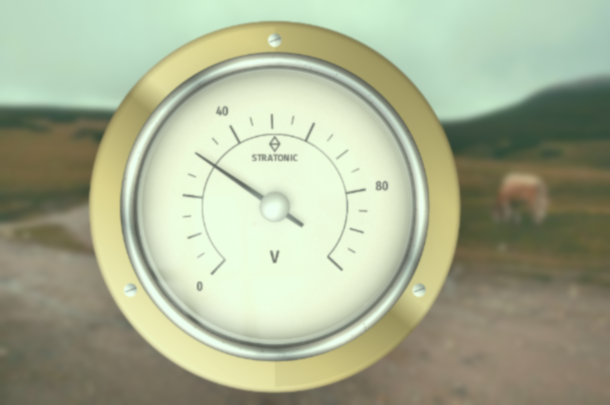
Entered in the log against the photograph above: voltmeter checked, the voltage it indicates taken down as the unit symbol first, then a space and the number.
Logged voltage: V 30
